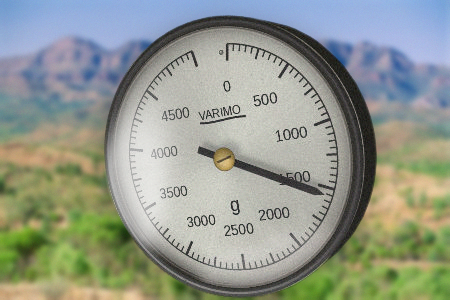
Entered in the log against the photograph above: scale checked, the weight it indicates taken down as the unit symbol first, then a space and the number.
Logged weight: g 1550
